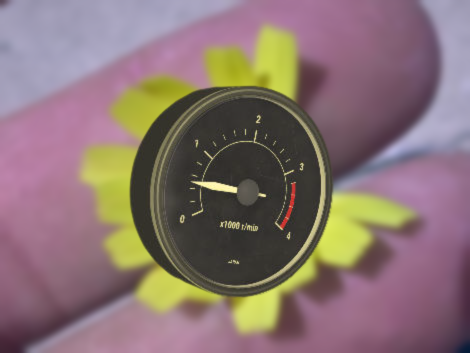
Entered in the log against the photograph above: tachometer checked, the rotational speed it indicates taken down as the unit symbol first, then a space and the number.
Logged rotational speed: rpm 500
